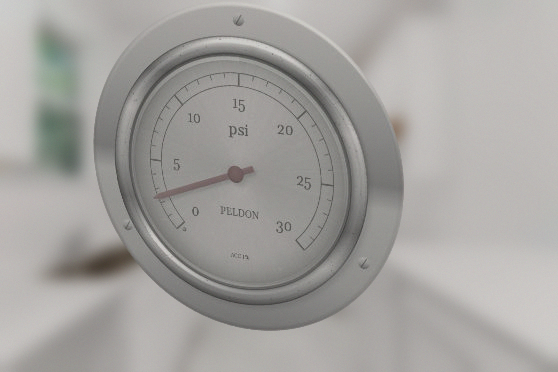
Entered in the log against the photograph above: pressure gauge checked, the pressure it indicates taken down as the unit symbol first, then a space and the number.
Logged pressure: psi 2.5
